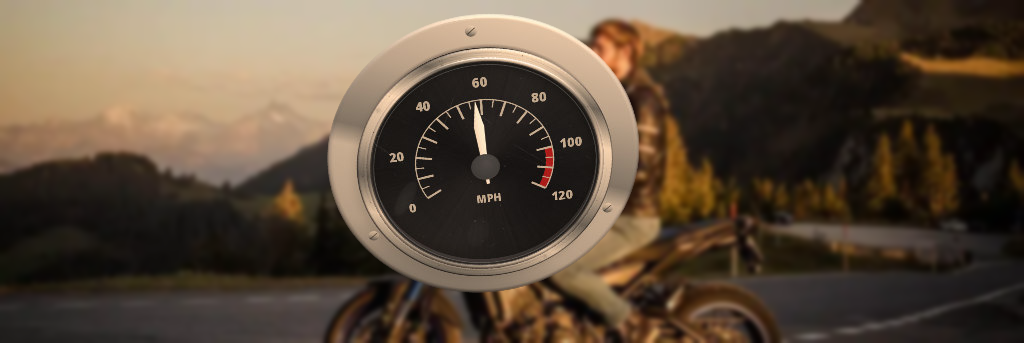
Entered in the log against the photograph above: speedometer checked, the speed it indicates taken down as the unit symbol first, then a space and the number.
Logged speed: mph 57.5
